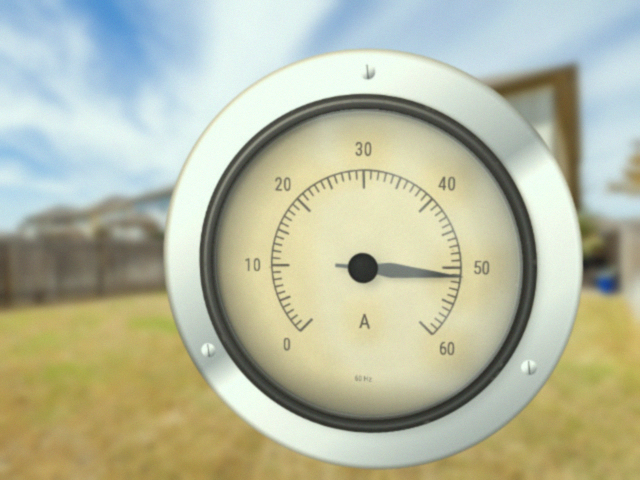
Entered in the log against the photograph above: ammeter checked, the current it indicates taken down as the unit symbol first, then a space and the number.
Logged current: A 51
